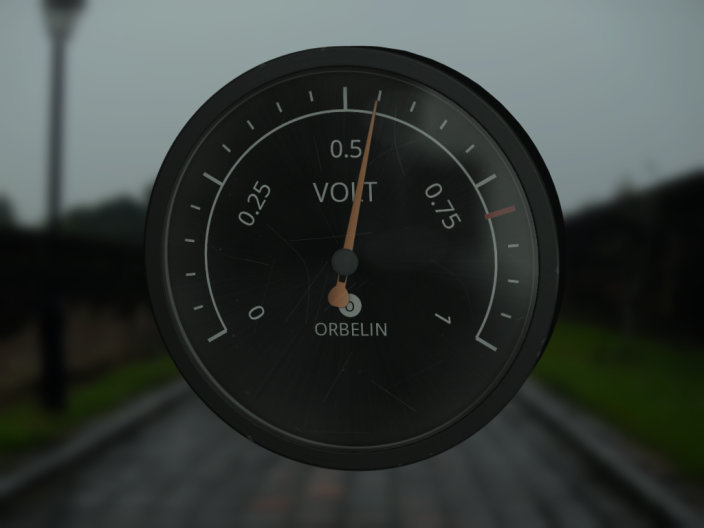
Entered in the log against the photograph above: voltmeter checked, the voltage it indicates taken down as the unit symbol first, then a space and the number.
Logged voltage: V 0.55
